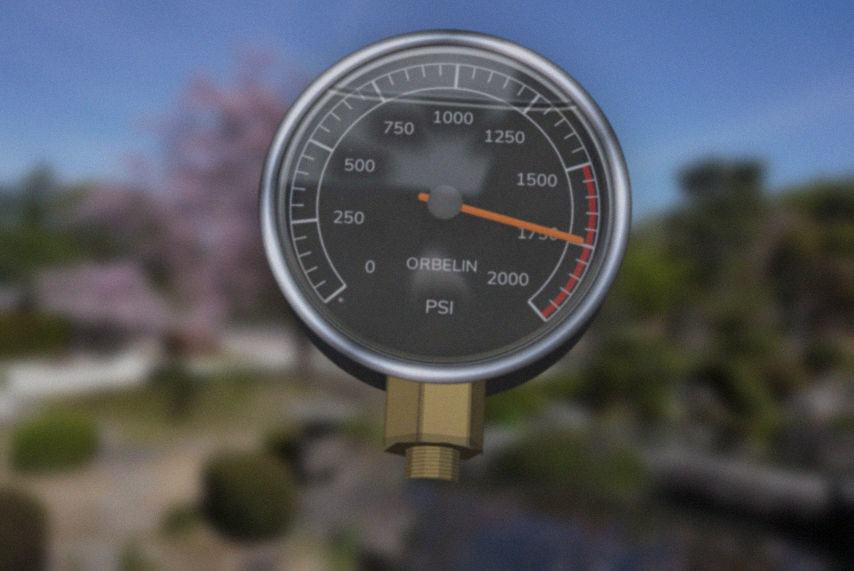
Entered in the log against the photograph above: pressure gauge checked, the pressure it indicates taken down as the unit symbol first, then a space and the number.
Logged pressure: psi 1750
